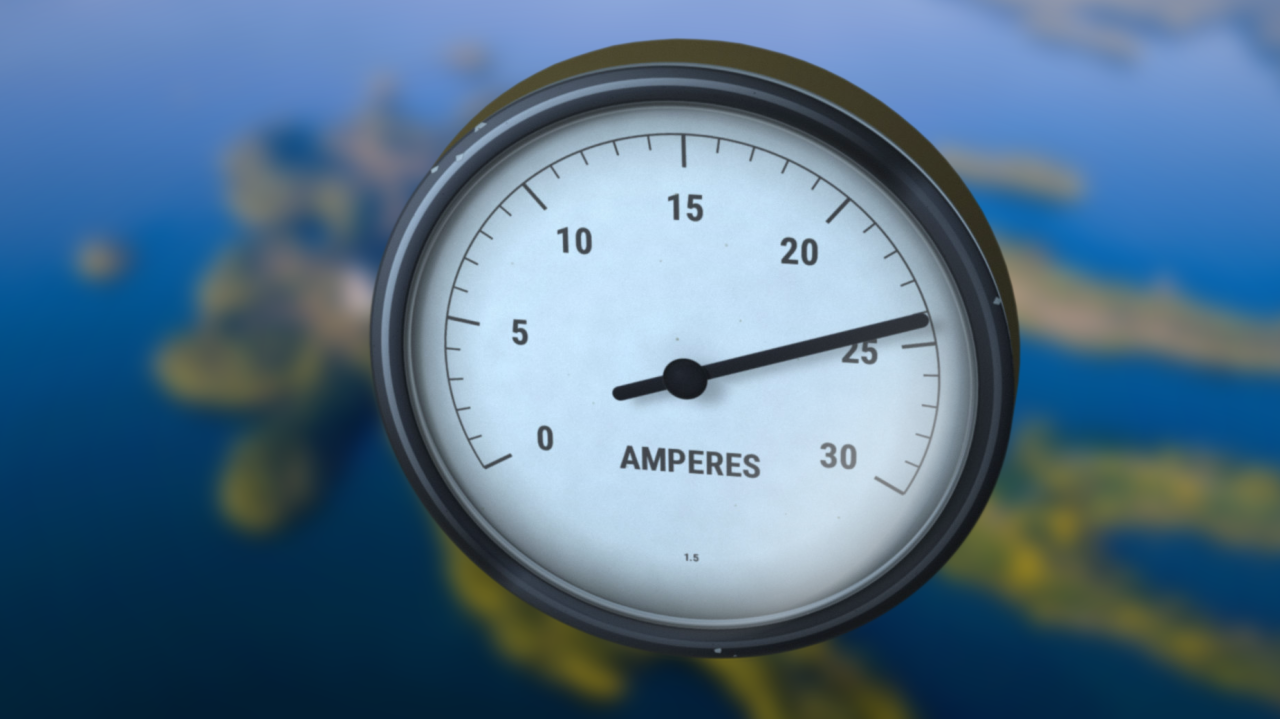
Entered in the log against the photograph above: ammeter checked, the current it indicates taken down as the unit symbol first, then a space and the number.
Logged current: A 24
